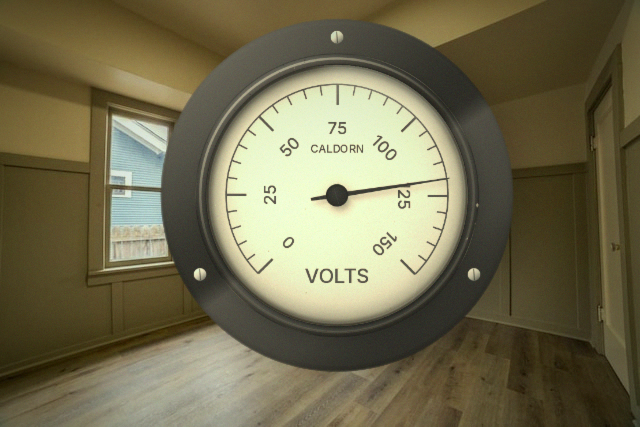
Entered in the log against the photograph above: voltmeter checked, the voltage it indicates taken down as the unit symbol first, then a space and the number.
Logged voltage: V 120
